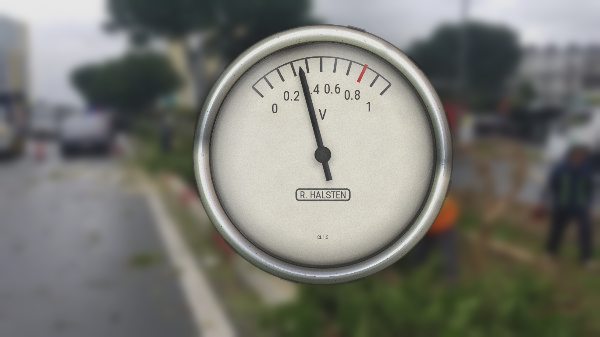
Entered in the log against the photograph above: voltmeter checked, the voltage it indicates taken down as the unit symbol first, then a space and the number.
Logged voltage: V 0.35
